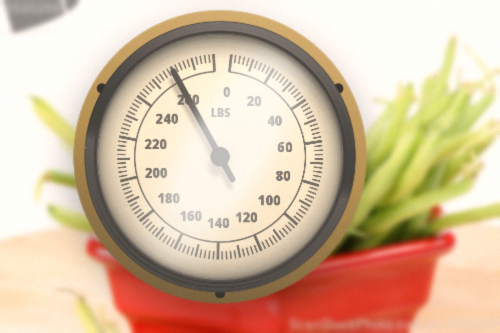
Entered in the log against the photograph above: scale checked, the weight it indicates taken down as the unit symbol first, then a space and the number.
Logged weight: lb 260
